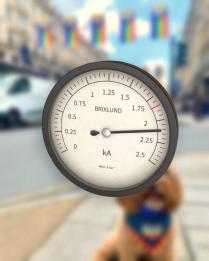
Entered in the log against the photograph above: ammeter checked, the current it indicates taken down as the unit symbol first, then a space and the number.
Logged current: kA 2.1
